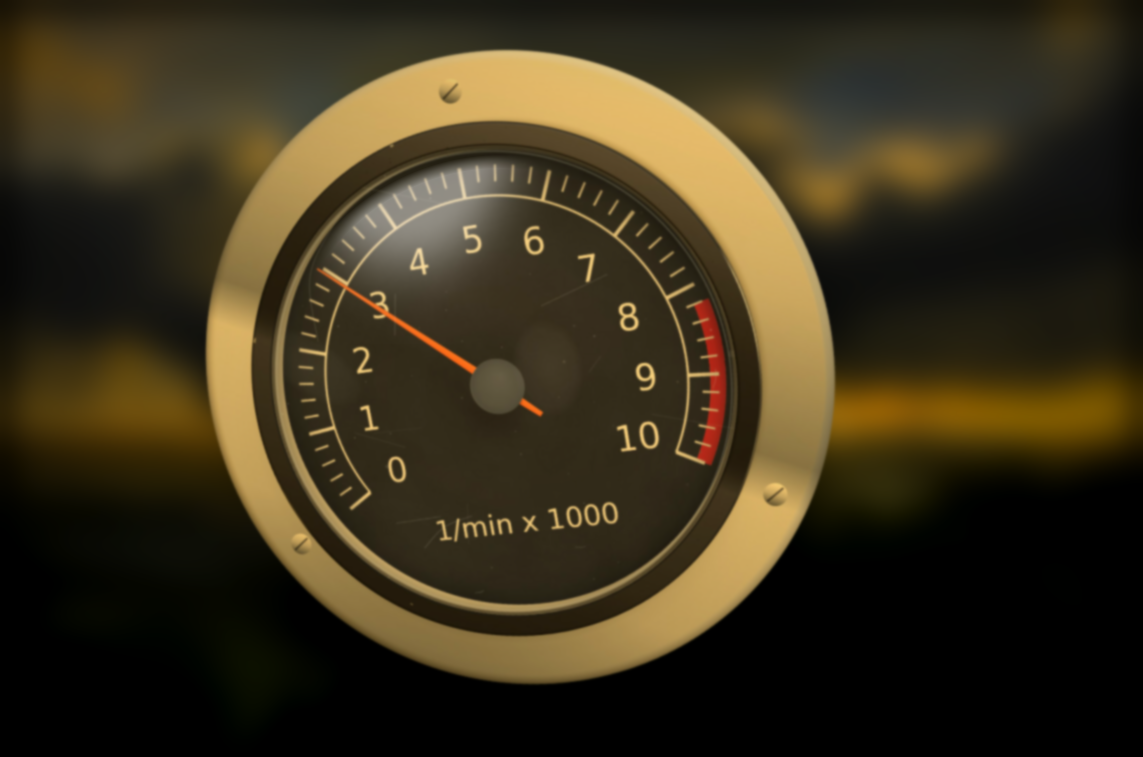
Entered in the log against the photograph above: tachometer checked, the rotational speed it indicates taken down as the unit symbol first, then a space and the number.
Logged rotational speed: rpm 3000
